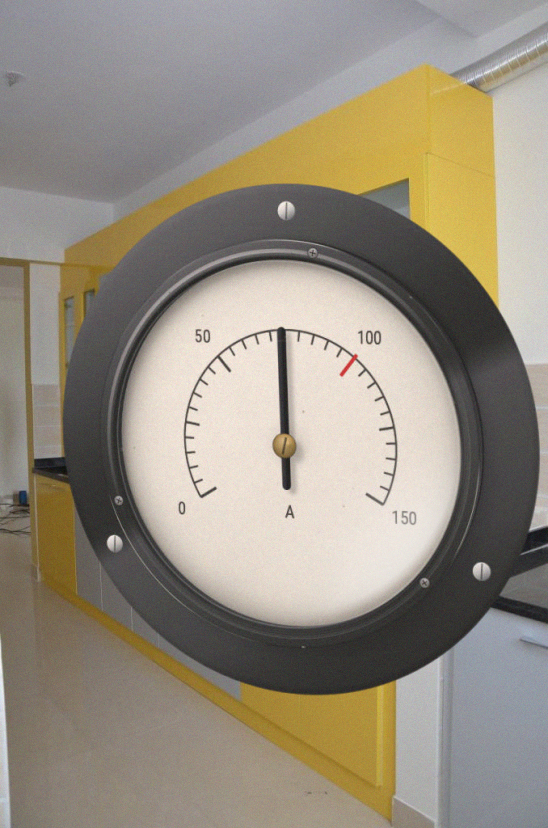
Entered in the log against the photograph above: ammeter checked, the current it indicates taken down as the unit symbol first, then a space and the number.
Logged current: A 75
